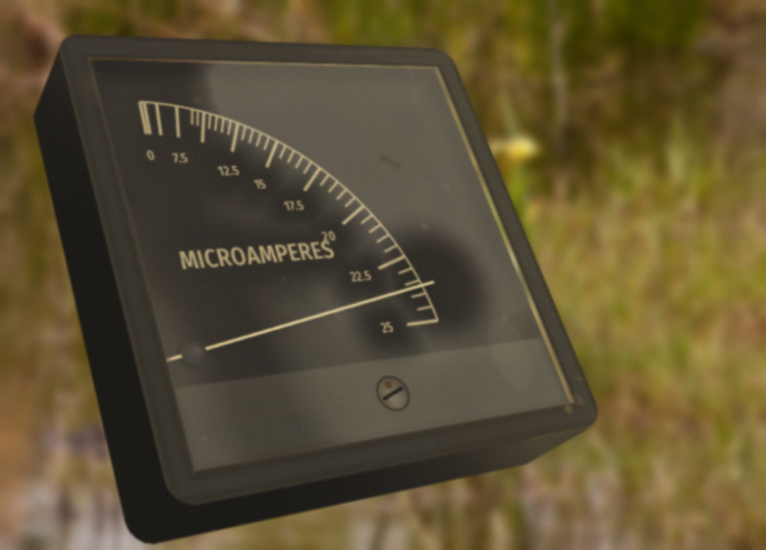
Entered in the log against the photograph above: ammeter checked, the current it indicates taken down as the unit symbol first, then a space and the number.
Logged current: µA 23.75
